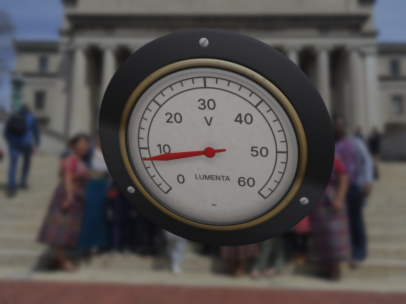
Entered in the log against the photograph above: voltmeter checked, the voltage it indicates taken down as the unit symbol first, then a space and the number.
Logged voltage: V 8
